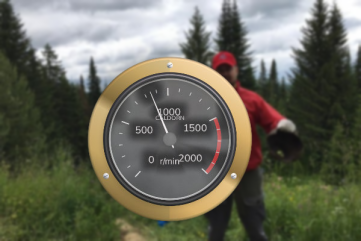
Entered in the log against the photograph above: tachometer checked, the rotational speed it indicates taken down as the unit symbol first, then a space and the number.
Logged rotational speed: rpm 850
